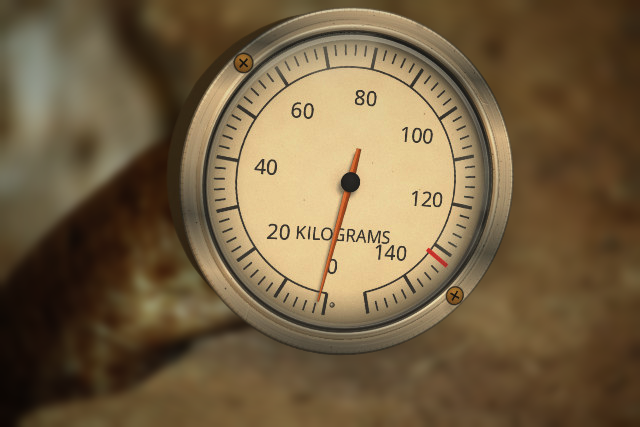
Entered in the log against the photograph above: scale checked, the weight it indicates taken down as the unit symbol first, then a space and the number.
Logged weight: kg 2
